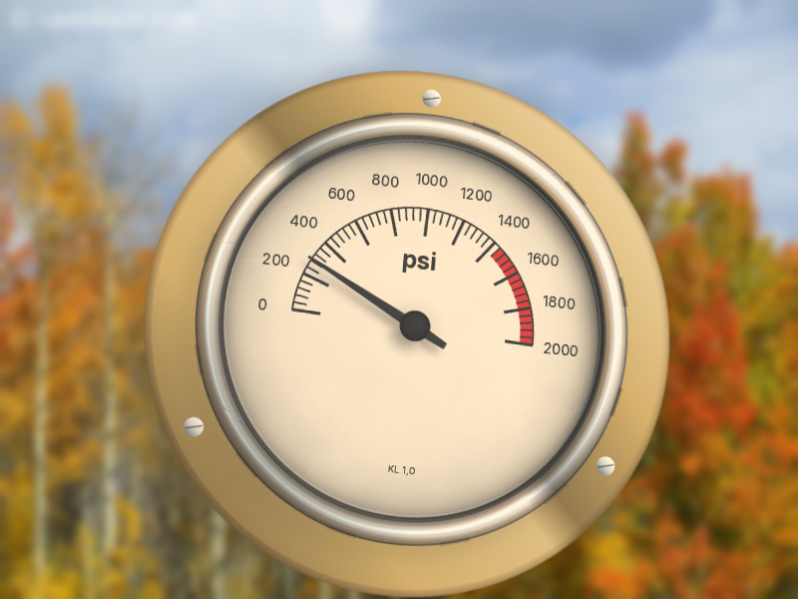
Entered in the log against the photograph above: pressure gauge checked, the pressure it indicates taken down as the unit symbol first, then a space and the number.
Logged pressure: psi 280
